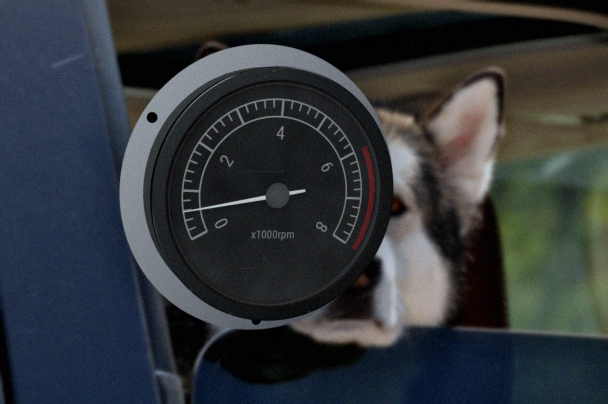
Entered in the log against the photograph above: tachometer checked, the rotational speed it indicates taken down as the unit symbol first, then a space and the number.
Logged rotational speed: rpm 600
